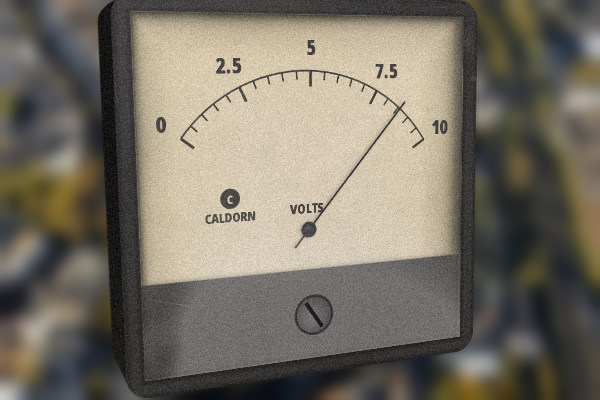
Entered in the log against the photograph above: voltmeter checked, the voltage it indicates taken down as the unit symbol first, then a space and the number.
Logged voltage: V 8.5
